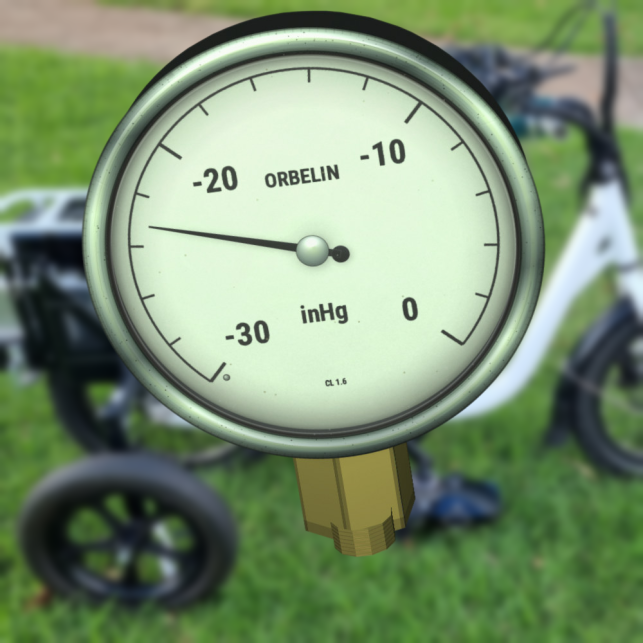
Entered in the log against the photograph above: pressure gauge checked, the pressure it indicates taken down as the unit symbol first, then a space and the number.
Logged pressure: inHg -23
